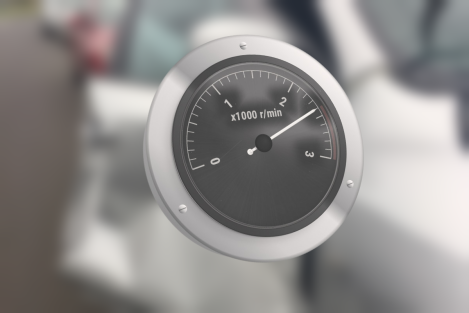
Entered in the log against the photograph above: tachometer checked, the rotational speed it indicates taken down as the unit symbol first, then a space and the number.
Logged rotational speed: rpm 2400
